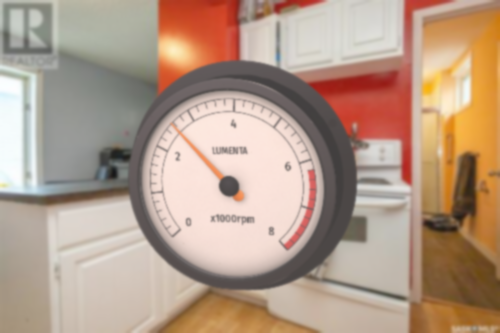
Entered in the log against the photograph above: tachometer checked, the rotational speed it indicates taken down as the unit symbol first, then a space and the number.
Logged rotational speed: rpm 2600
